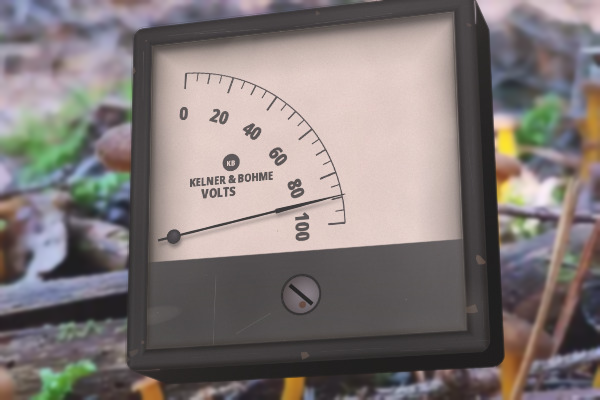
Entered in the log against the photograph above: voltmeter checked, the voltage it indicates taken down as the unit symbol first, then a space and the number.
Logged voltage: V 90
